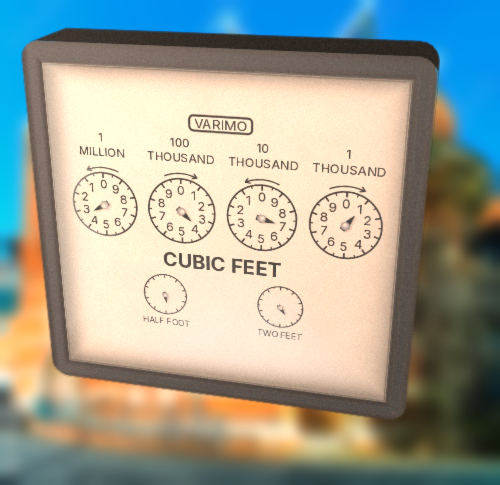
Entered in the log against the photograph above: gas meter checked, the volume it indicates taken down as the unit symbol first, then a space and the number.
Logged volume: ft³ 337100
